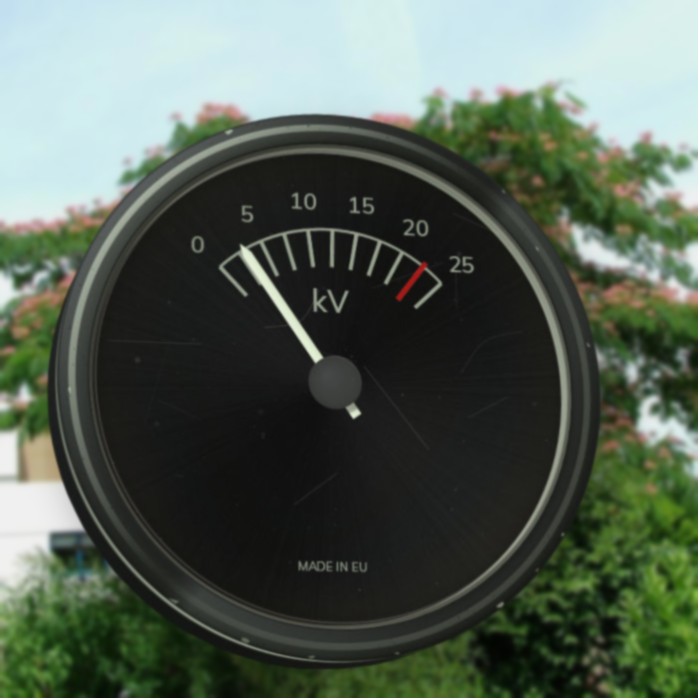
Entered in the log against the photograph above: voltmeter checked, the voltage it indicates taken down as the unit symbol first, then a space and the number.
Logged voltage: kV 2.5
